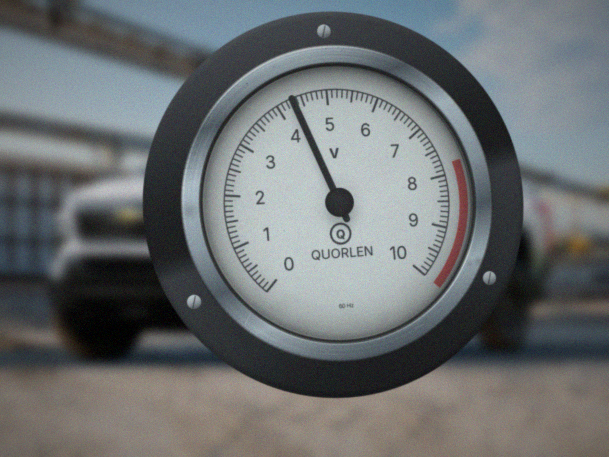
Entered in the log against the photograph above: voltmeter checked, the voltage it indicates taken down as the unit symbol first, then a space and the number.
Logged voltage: V 4.3
